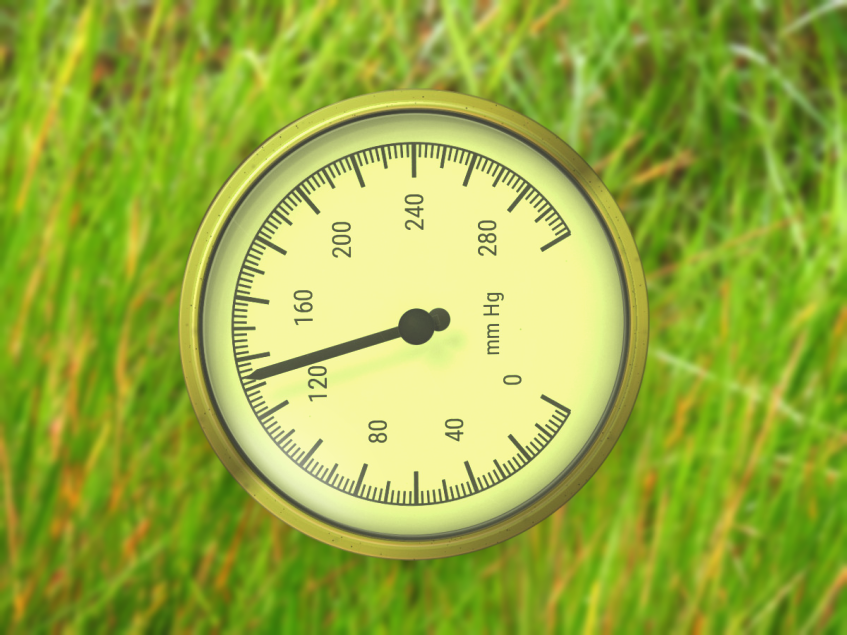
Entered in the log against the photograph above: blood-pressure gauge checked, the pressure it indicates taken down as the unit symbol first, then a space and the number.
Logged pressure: mmHg 134
